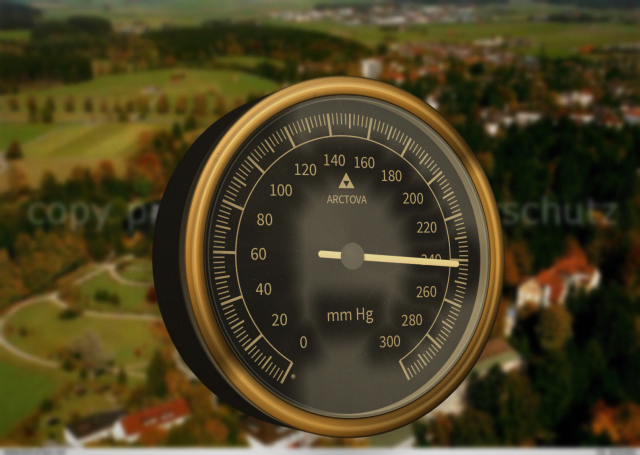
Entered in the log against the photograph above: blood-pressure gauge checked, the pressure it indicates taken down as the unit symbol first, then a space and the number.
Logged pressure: mmHg 242
